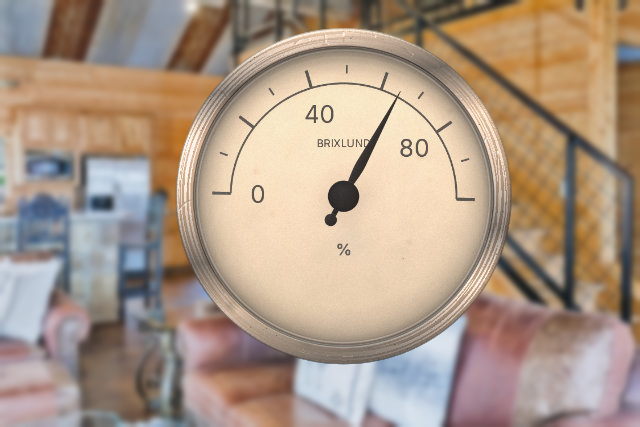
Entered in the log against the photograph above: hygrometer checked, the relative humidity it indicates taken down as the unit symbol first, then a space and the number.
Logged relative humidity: % 65
